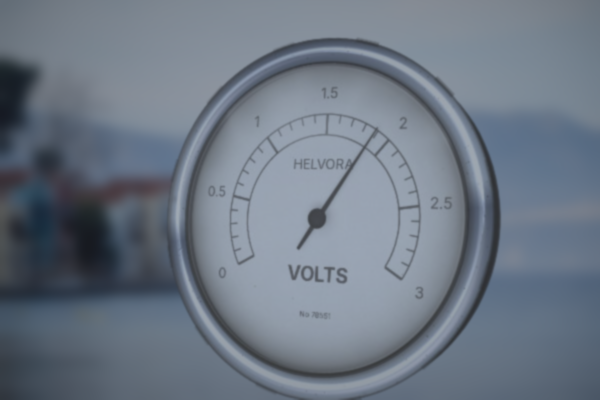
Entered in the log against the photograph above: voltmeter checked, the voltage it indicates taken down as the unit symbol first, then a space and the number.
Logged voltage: V 1.9
